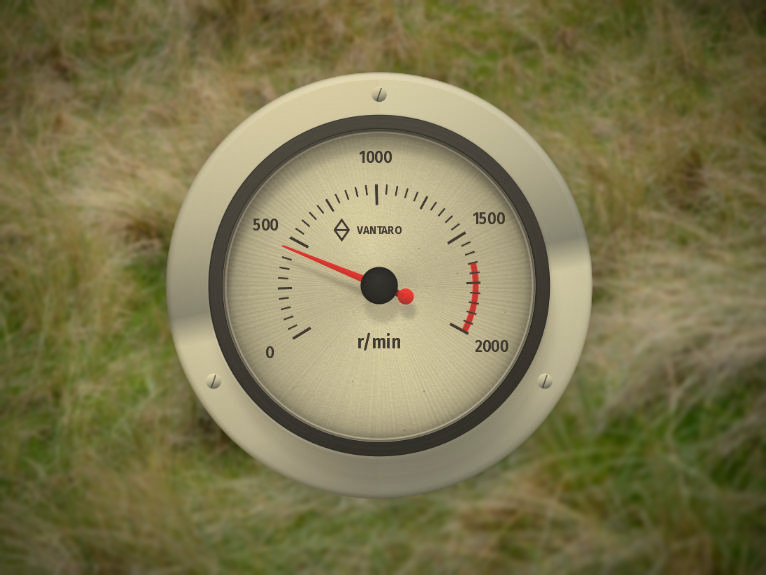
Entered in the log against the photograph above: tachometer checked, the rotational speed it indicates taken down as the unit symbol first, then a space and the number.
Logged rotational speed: rpm 450
